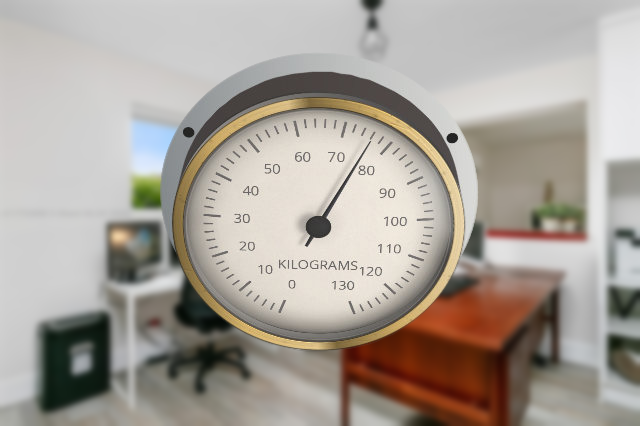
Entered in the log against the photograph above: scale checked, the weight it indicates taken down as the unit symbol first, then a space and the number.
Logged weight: kg 76
